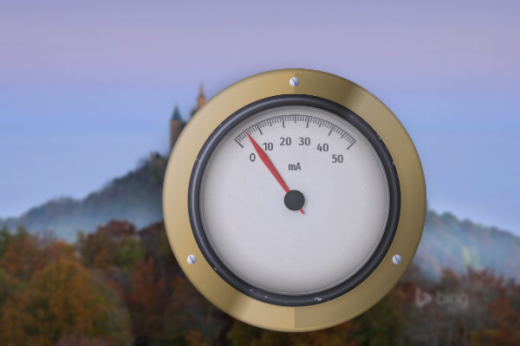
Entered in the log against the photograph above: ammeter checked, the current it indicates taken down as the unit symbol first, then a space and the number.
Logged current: mA 5
